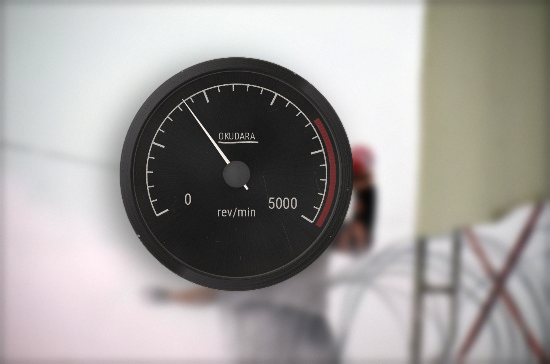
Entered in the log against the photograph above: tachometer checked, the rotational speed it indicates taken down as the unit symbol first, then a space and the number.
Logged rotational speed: rpm 1700
